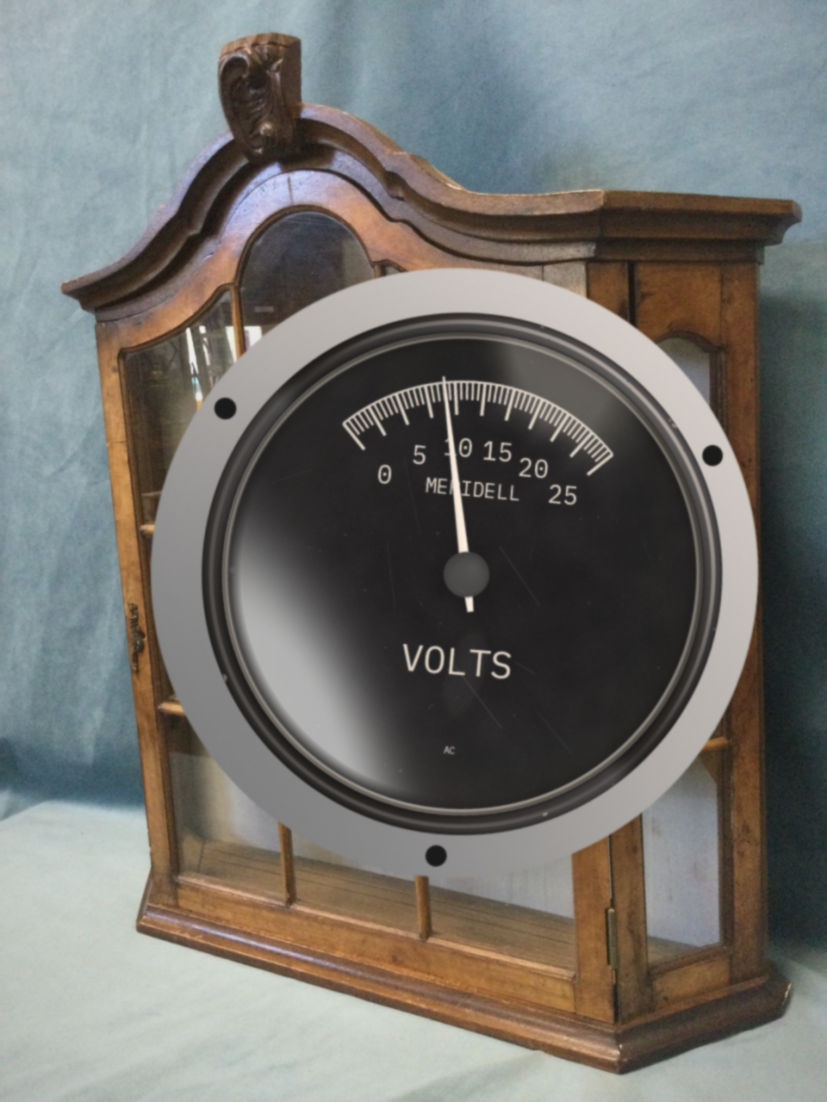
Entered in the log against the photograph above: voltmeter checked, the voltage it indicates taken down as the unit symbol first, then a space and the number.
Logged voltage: V 9
